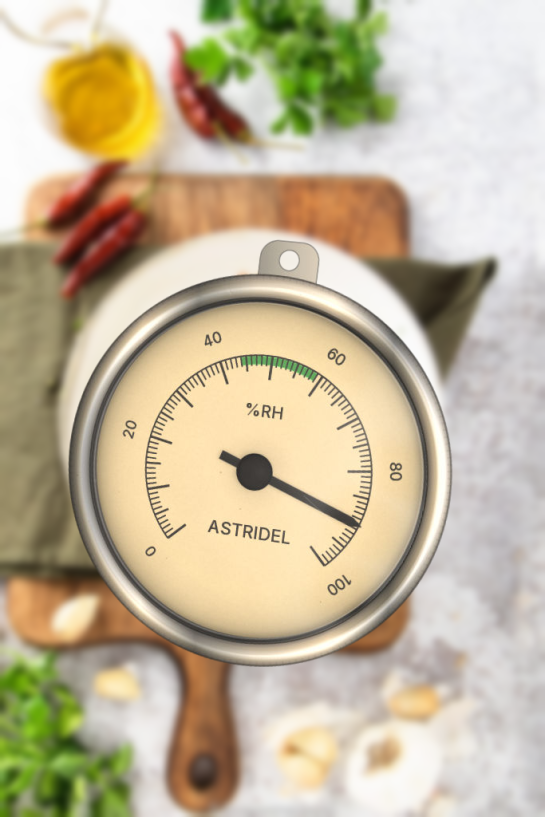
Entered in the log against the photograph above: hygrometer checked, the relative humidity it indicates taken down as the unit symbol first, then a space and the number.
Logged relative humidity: % 90
